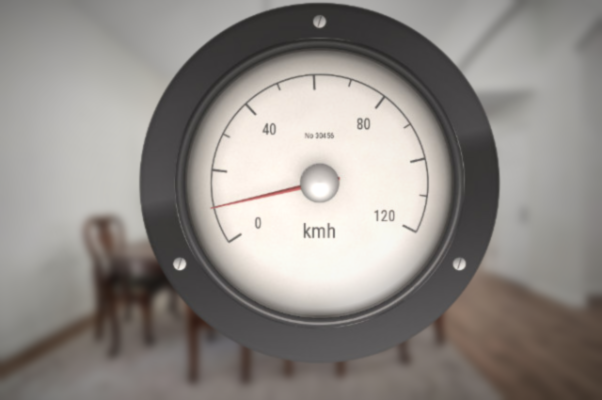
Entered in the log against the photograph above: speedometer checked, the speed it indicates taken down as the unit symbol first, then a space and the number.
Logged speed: km/h 10
